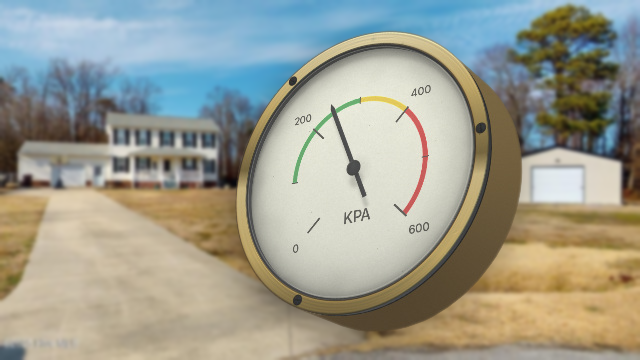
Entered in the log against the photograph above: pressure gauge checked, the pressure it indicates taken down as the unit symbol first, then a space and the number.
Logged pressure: kPa 250
